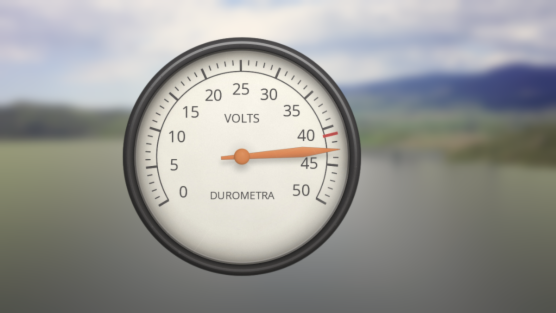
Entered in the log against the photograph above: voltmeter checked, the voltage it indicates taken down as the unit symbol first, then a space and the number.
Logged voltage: V 43
